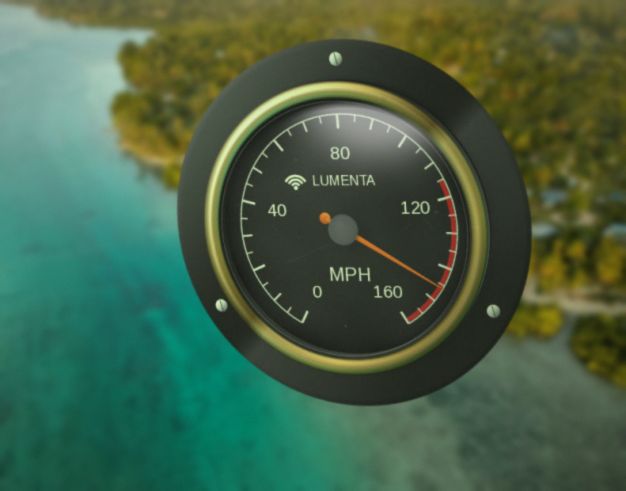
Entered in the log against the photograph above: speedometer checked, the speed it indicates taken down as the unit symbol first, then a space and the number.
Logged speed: mph 145
